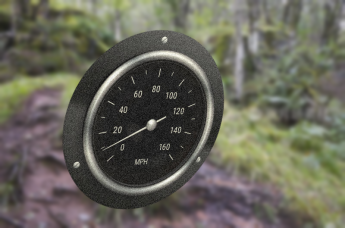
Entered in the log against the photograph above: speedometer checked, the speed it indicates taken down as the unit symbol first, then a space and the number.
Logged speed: mph 10
